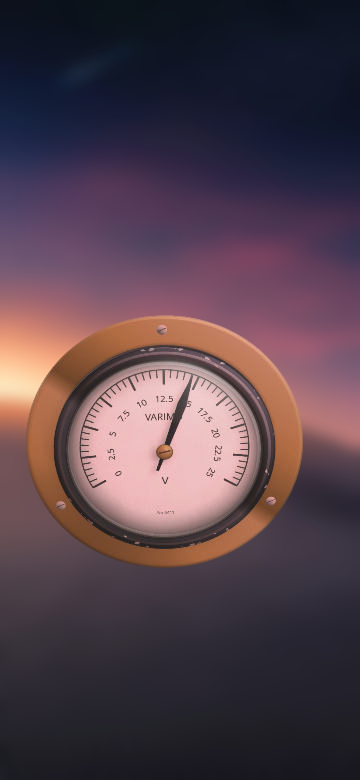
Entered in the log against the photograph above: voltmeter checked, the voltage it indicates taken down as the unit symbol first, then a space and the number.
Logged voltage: V 14.5
